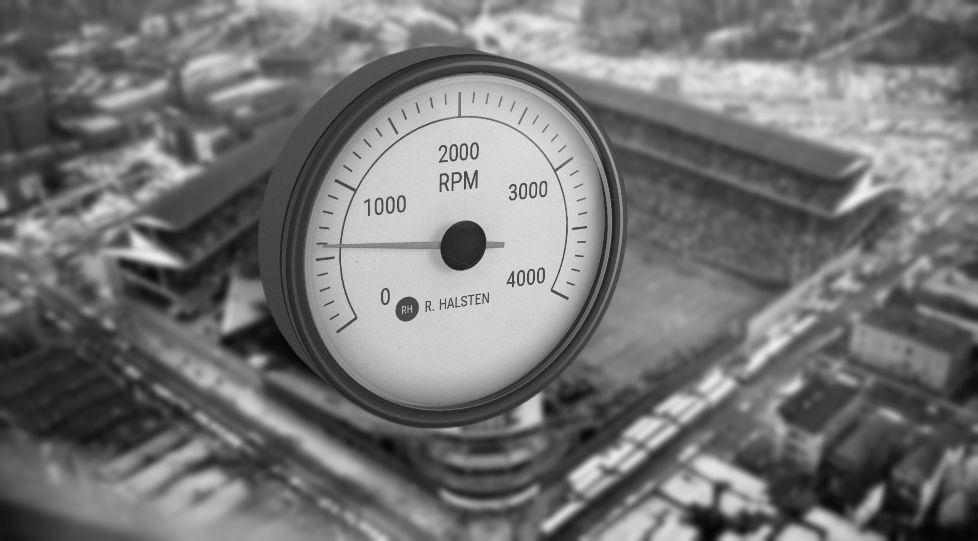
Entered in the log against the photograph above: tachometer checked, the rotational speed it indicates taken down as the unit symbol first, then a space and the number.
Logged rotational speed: rpm 600
